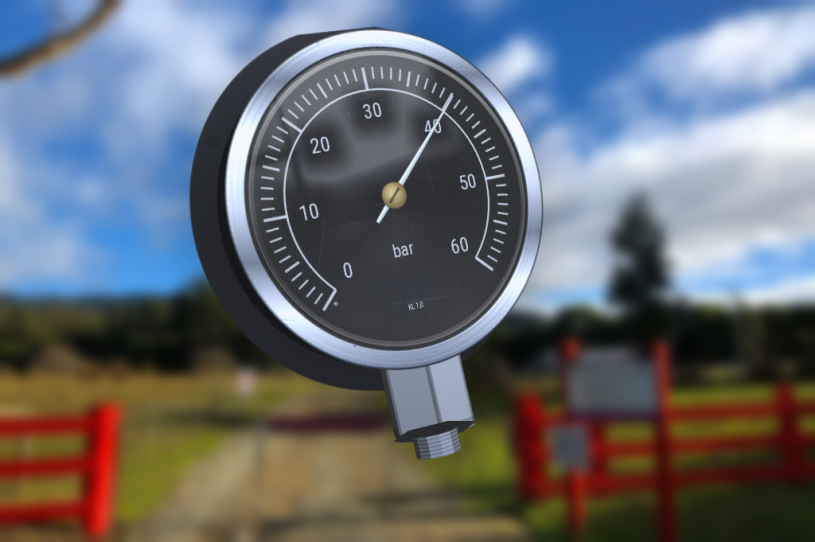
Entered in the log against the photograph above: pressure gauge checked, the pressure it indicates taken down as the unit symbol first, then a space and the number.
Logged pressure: bar 40
